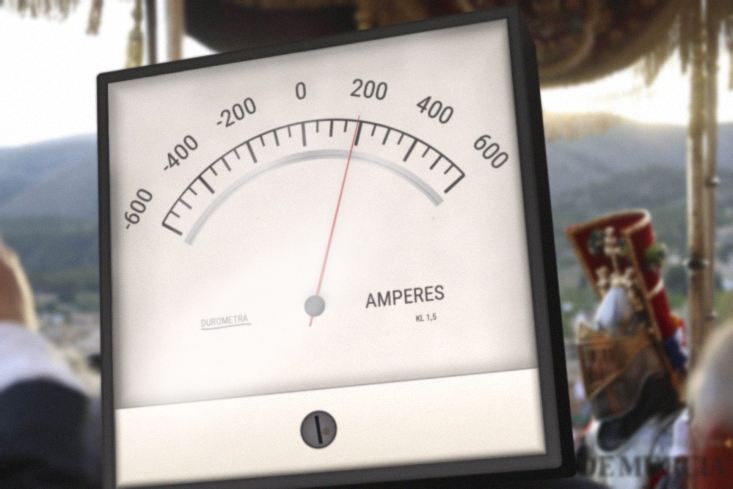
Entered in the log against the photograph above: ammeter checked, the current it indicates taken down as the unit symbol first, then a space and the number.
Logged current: A 200
